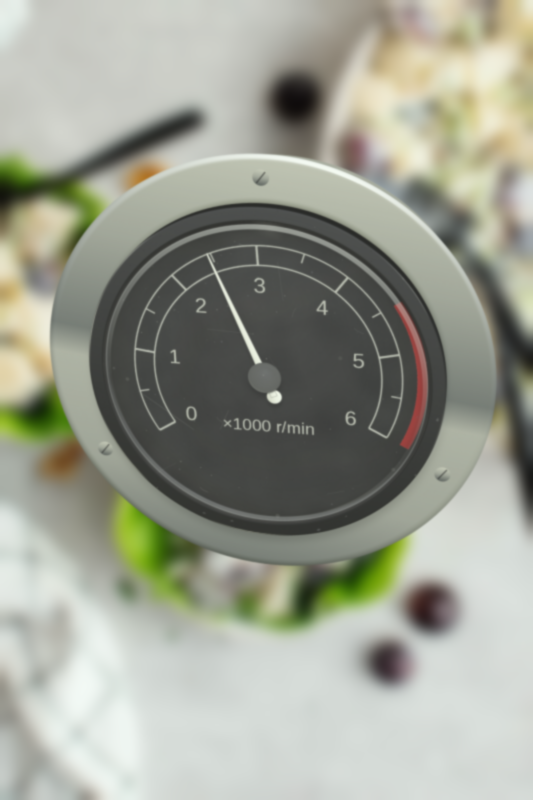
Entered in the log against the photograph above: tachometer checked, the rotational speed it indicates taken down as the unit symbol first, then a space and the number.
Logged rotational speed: rpm 2500
